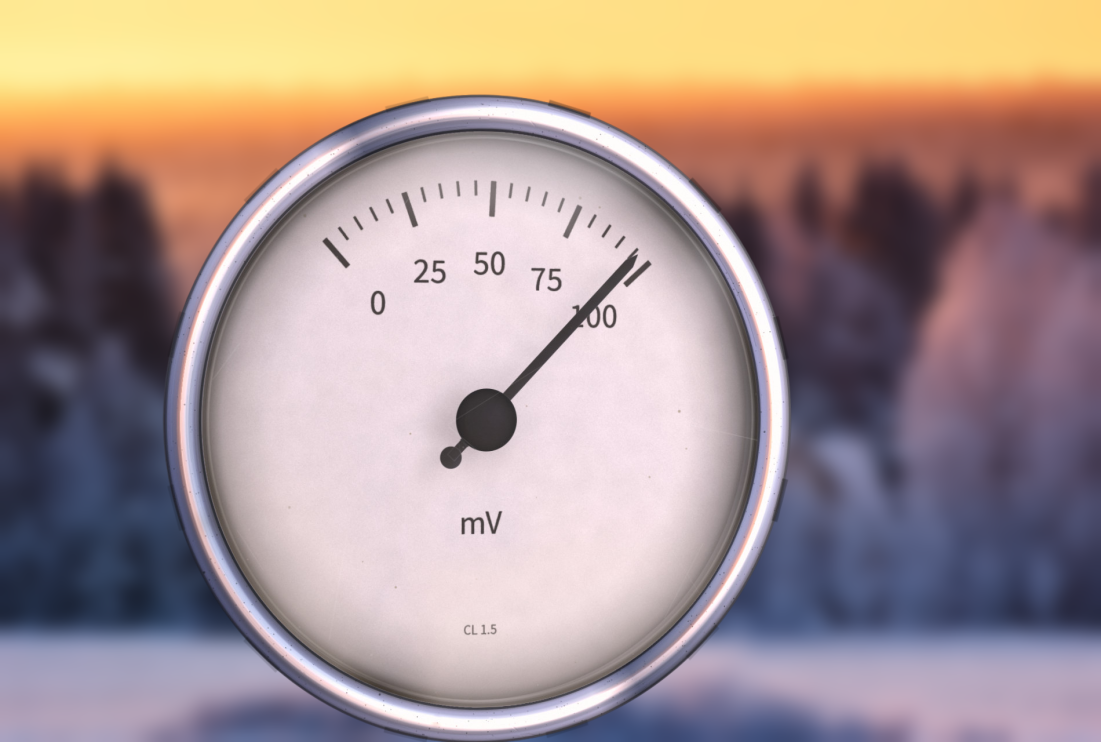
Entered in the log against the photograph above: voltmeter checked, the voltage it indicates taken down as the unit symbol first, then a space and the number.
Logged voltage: mV 95
